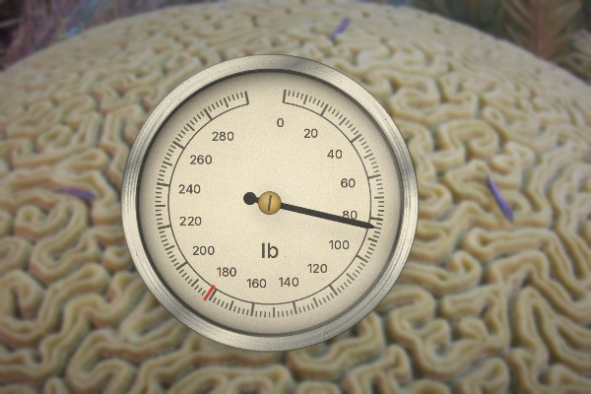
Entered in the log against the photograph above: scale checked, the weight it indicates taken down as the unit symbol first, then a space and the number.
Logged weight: lb 84
